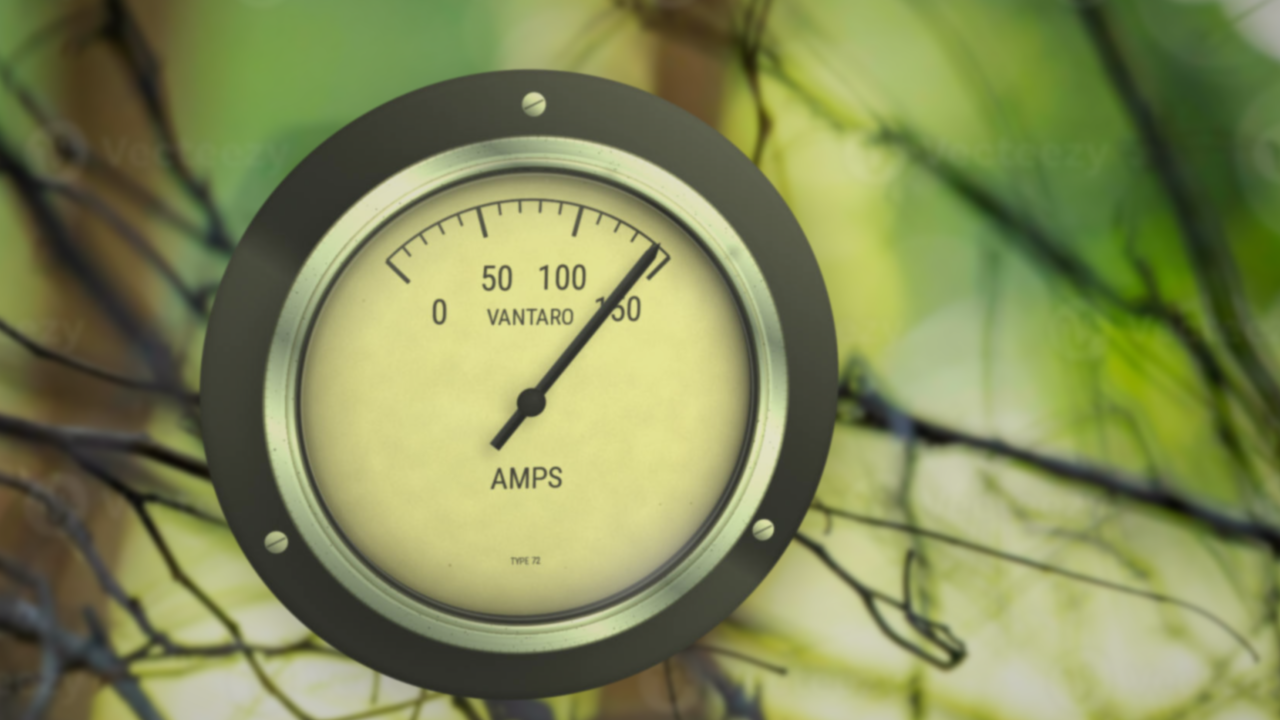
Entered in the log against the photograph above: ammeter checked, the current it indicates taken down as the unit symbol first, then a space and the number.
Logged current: A 140
